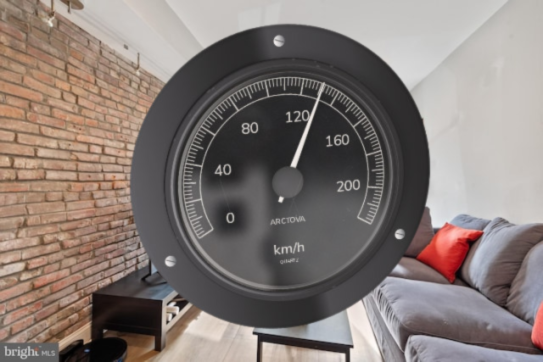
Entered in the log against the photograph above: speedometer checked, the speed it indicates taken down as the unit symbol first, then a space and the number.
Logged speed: km/h 130
